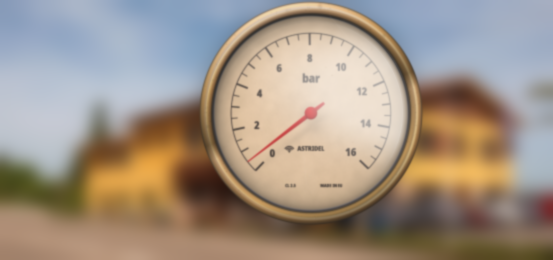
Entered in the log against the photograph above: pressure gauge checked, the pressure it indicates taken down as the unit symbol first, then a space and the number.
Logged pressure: bar 0.5
